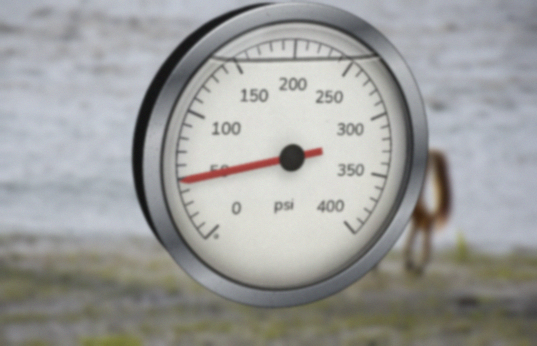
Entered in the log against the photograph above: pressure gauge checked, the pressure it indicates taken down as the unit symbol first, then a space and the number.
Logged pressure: psi 50
